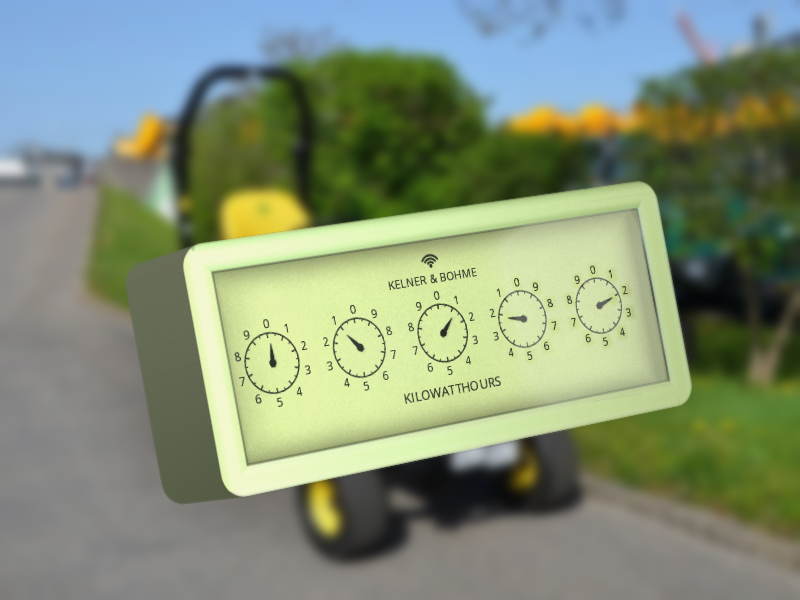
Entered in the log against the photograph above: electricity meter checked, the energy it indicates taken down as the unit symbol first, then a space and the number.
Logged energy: kWh 1122
